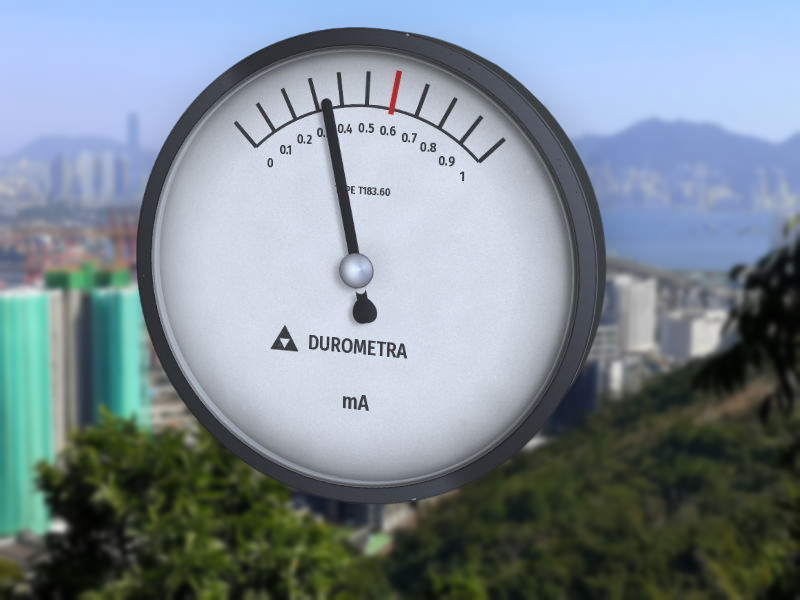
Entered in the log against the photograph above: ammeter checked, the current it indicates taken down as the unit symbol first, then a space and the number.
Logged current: mA 0.35
